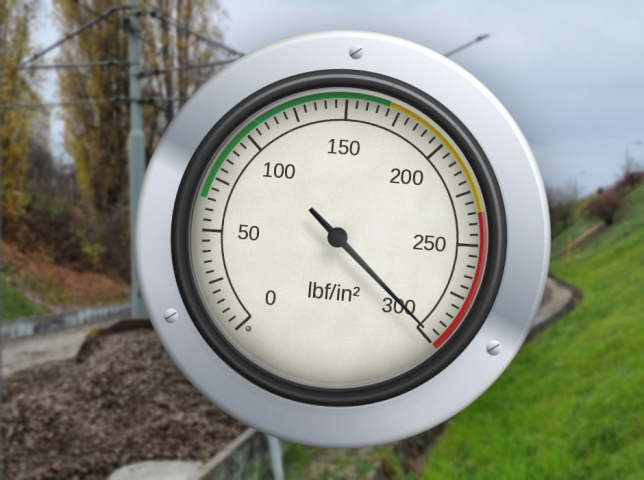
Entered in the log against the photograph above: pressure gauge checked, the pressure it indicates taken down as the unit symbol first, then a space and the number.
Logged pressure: psi 297.5
